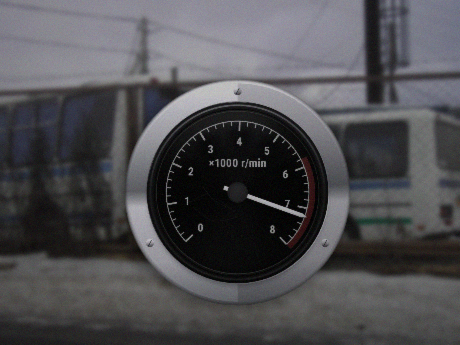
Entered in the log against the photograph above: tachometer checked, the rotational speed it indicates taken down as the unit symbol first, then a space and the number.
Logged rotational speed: rpm 7200
